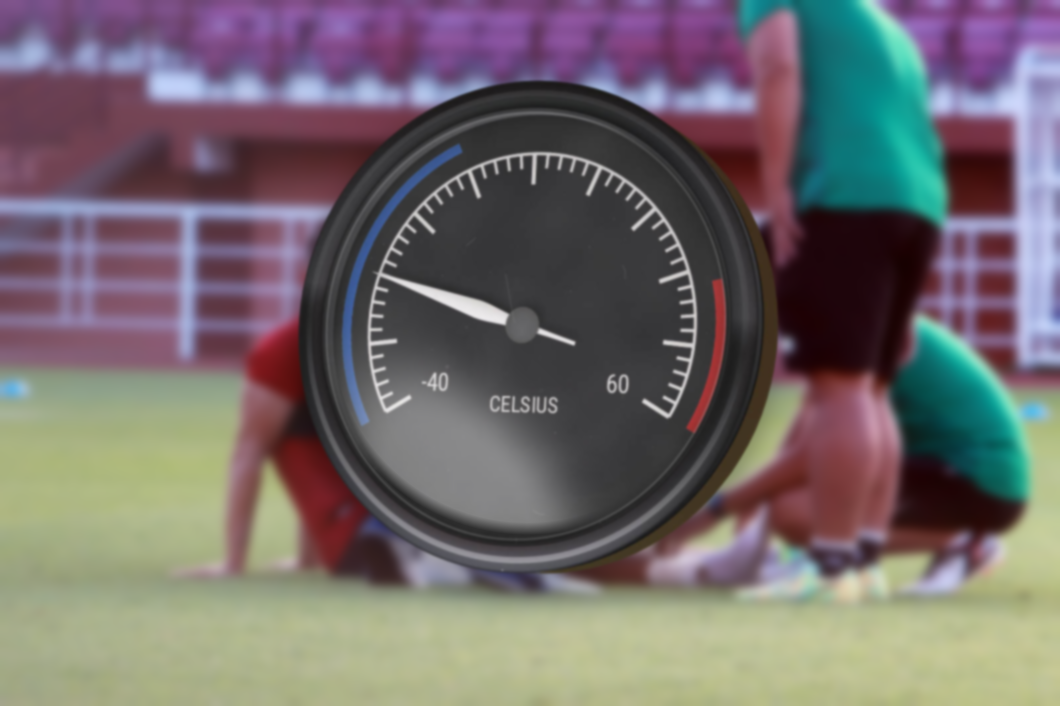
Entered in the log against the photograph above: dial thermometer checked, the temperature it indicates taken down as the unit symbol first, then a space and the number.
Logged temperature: °C -20
